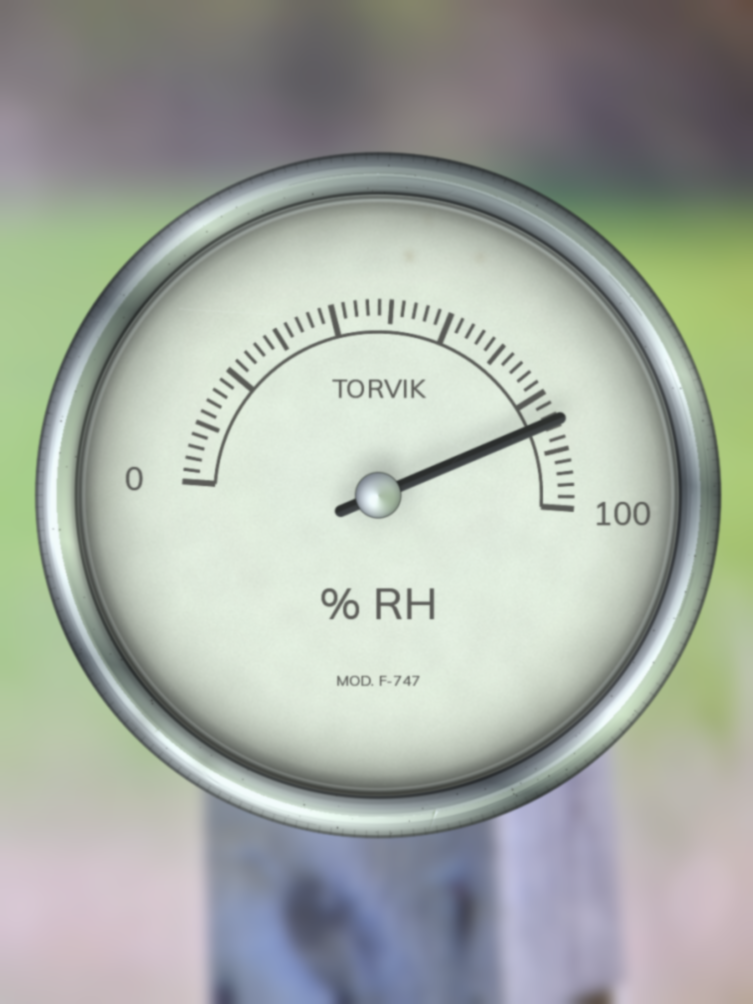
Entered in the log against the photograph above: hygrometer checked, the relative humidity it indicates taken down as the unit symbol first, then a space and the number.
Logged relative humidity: % 85
